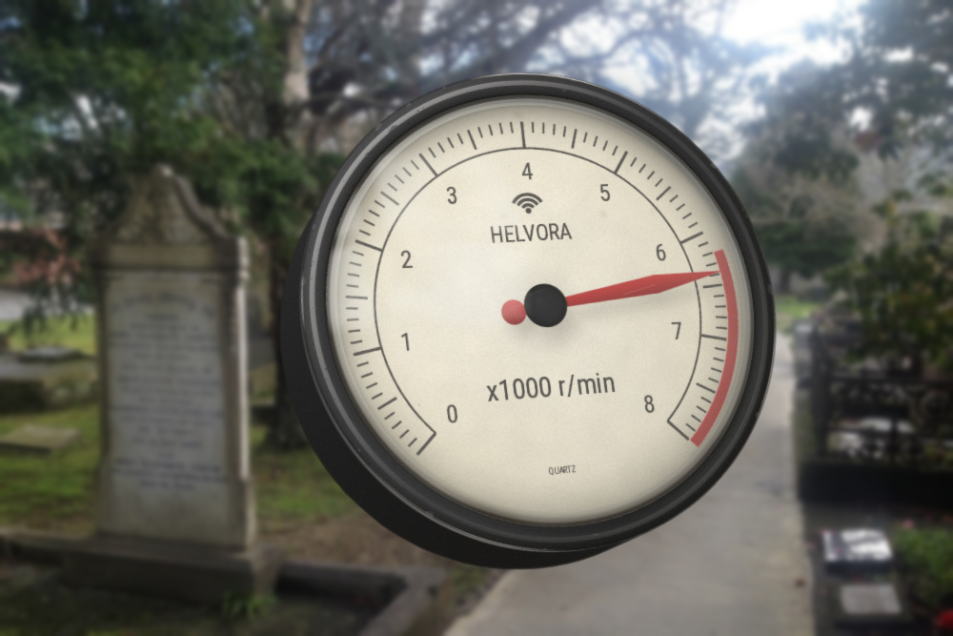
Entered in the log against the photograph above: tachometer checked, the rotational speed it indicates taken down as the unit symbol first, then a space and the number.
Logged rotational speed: rpm 6400
